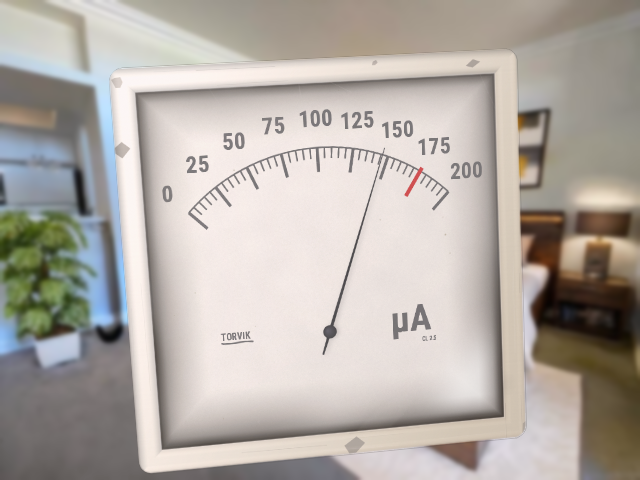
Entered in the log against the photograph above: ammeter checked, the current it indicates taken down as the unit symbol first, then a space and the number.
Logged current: µA 145
